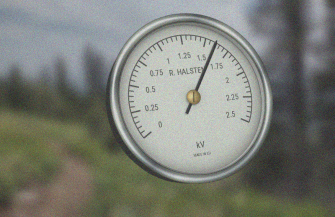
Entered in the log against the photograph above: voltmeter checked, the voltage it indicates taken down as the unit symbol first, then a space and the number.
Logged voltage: kV 1.6
